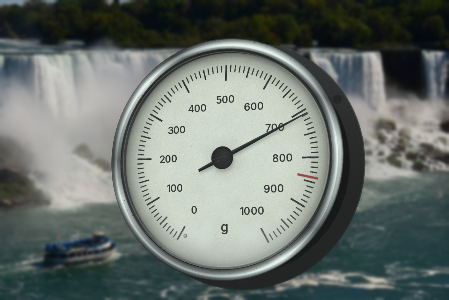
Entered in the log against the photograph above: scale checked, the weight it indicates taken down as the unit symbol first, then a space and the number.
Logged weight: g 710
